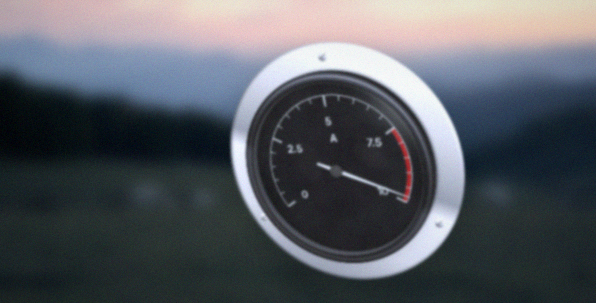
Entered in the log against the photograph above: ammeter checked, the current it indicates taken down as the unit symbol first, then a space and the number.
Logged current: A 9.75
